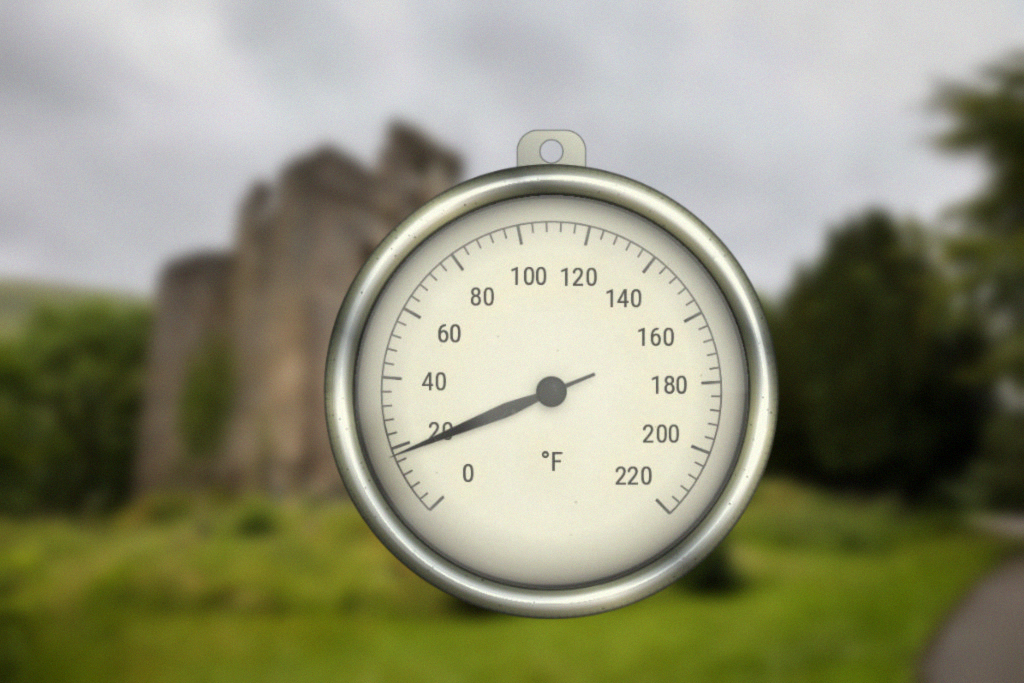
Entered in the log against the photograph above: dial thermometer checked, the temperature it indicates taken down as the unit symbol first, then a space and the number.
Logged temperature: °F 18
